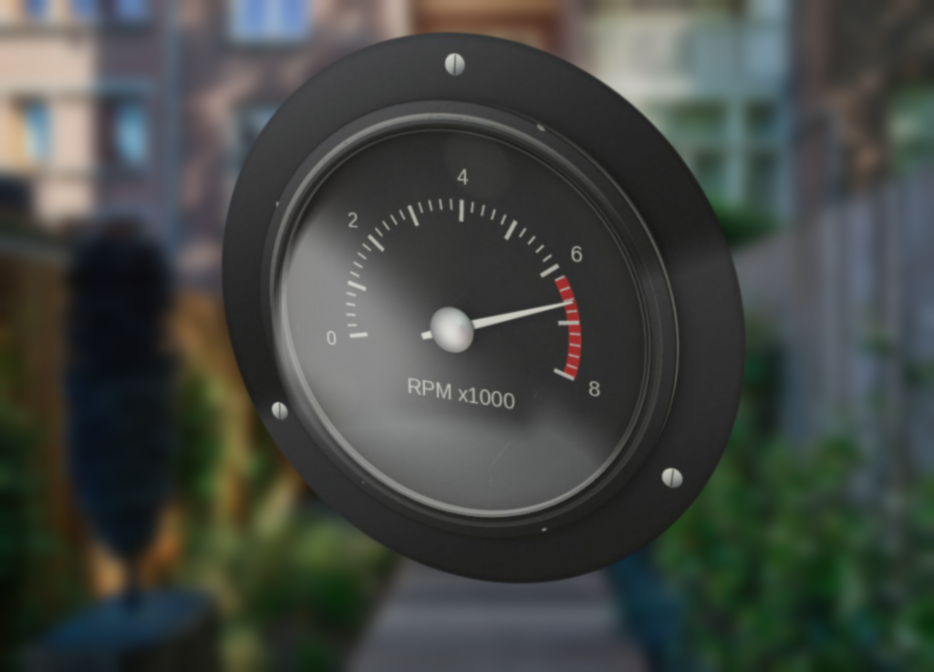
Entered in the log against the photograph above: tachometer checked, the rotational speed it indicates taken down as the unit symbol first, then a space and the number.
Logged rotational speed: rpm 6600
